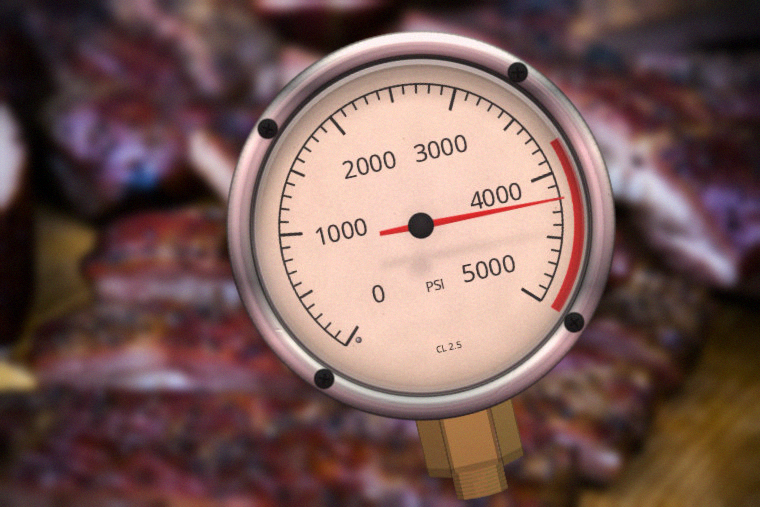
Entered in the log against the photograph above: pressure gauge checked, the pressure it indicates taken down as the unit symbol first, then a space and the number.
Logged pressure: psi 4200
